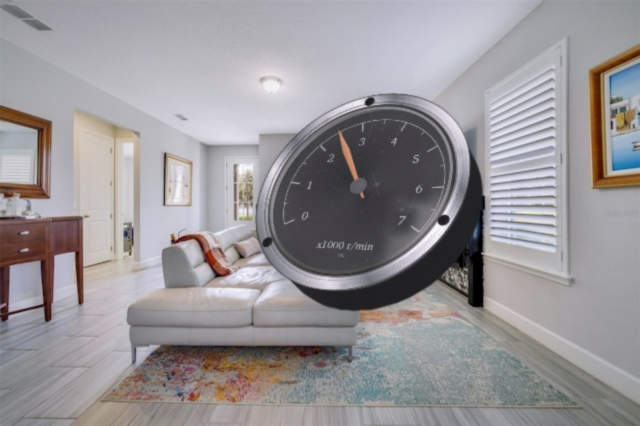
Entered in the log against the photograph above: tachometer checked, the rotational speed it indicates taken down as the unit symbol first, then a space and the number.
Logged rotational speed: rpm 2500
